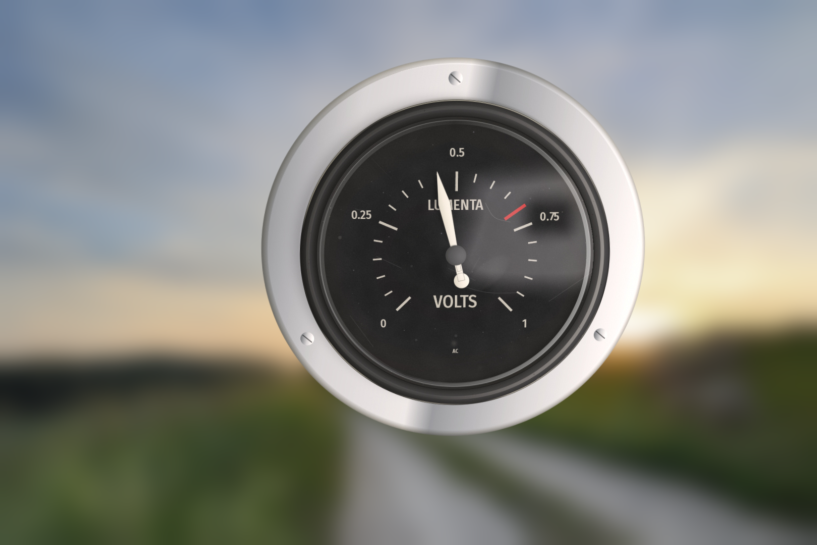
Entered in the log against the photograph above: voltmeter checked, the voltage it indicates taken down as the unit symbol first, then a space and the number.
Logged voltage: V 0.45
